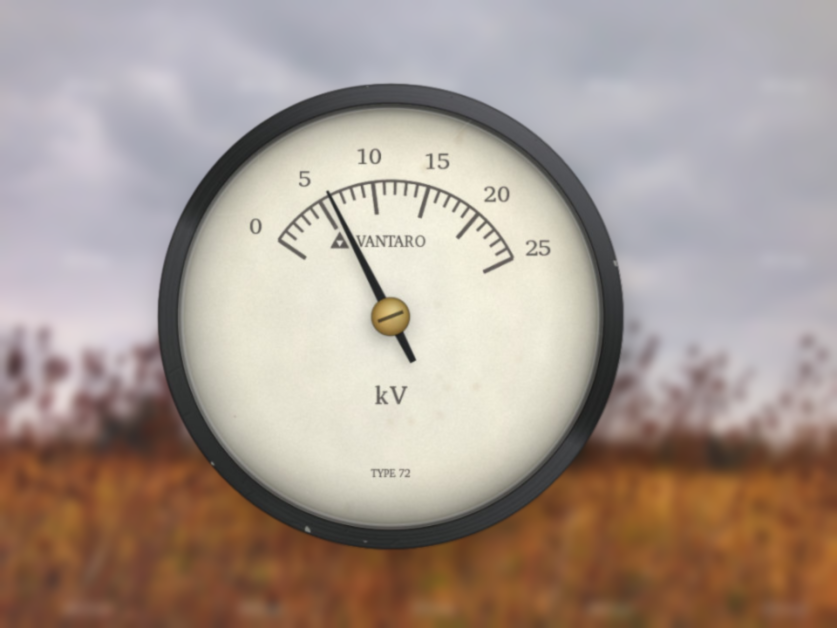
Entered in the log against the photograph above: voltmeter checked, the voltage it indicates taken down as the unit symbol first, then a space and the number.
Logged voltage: kV 6
